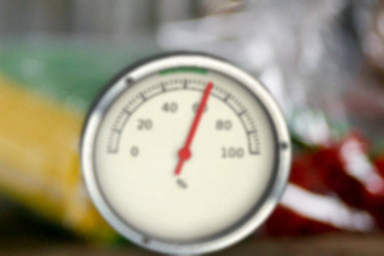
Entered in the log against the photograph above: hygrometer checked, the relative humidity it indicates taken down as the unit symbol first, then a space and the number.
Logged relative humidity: % 60
